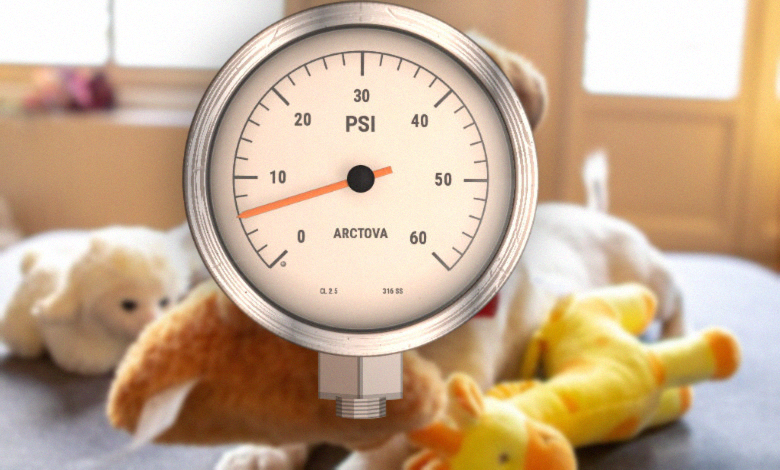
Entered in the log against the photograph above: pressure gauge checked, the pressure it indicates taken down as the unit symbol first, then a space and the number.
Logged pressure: psi 6
